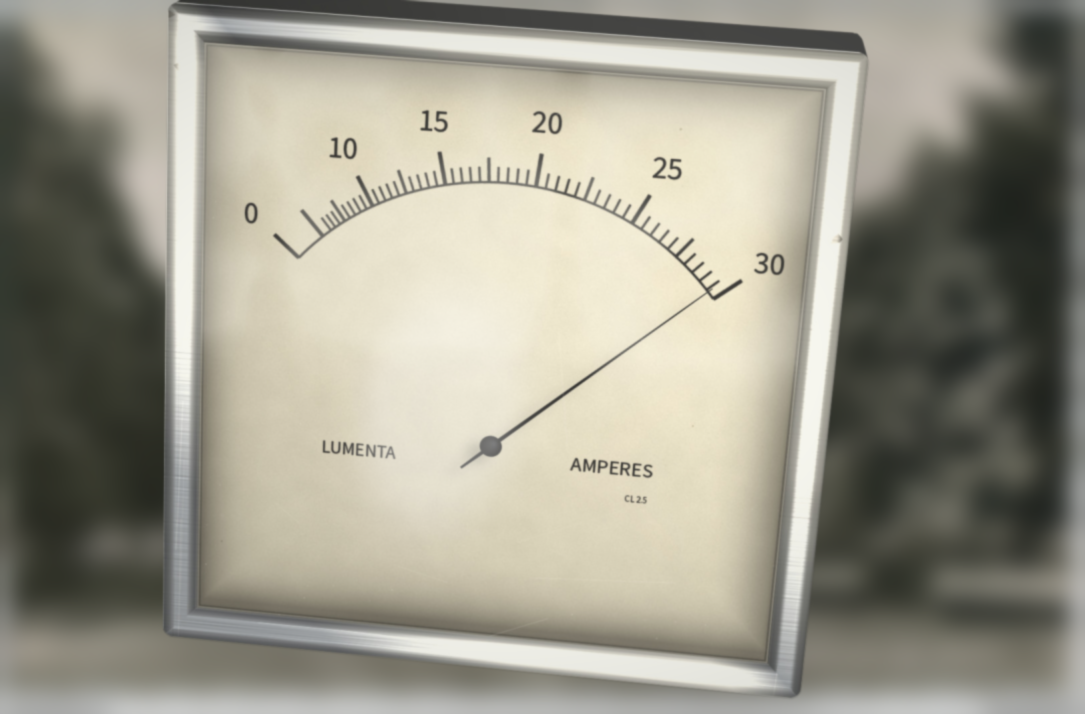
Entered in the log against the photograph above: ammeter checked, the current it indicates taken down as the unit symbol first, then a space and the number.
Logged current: A 29.5
